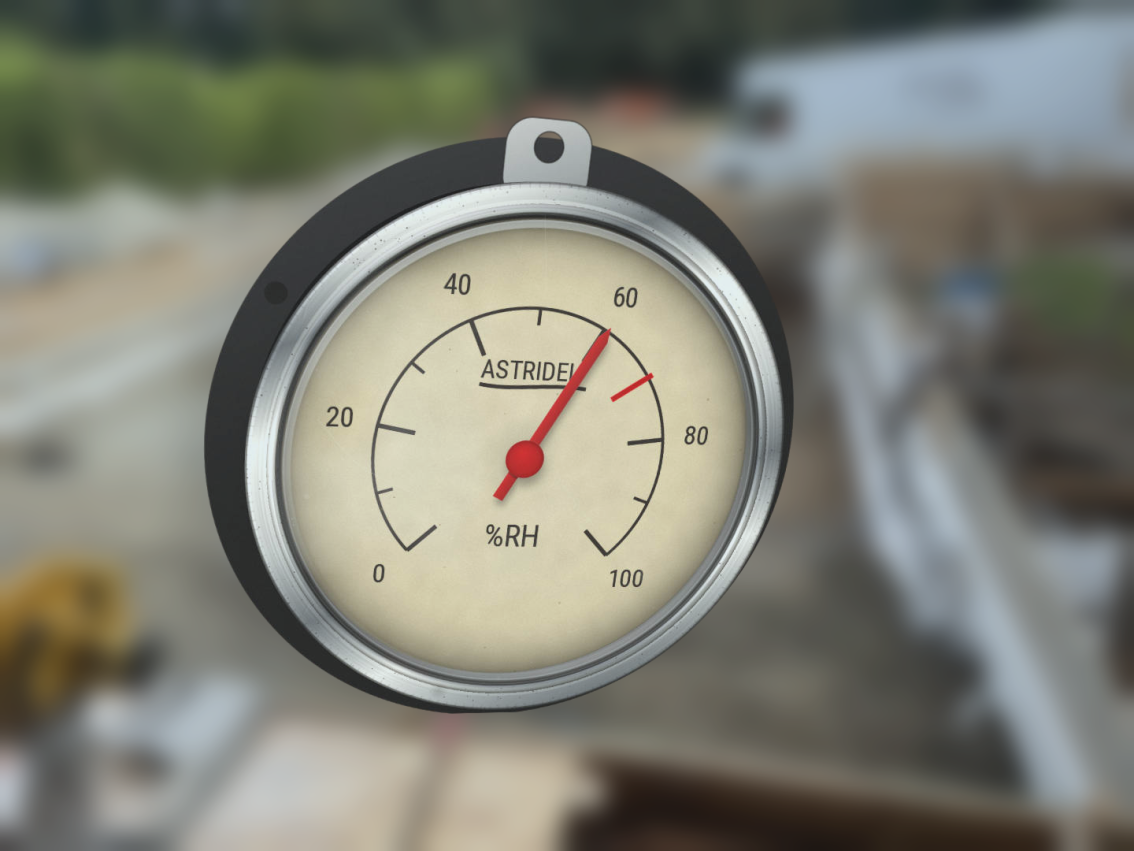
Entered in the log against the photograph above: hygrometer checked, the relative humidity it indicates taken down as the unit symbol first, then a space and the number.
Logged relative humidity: % 60
